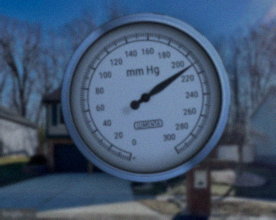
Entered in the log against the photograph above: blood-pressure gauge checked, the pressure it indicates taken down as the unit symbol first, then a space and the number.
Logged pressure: mmHg 210
